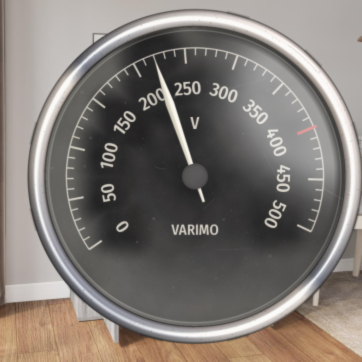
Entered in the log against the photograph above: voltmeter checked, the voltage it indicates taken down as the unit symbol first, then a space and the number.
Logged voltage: V 220
